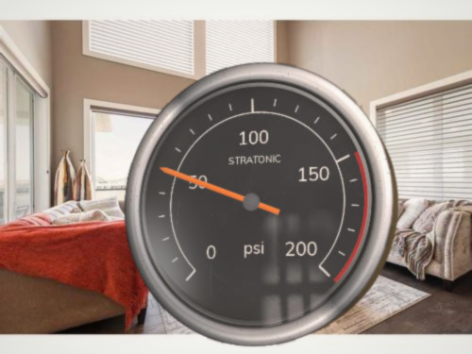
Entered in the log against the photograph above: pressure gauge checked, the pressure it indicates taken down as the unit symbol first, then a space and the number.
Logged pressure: psi 50
